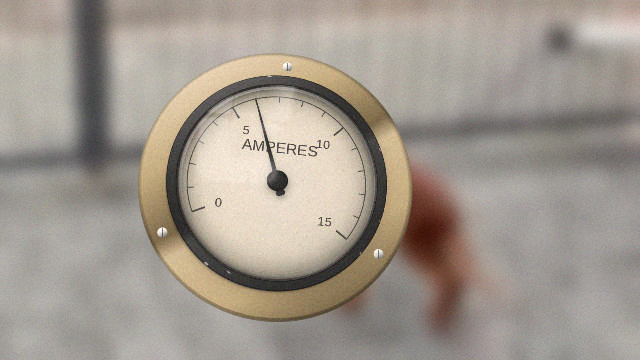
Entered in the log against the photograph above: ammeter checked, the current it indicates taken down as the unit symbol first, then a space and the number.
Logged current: A 6
